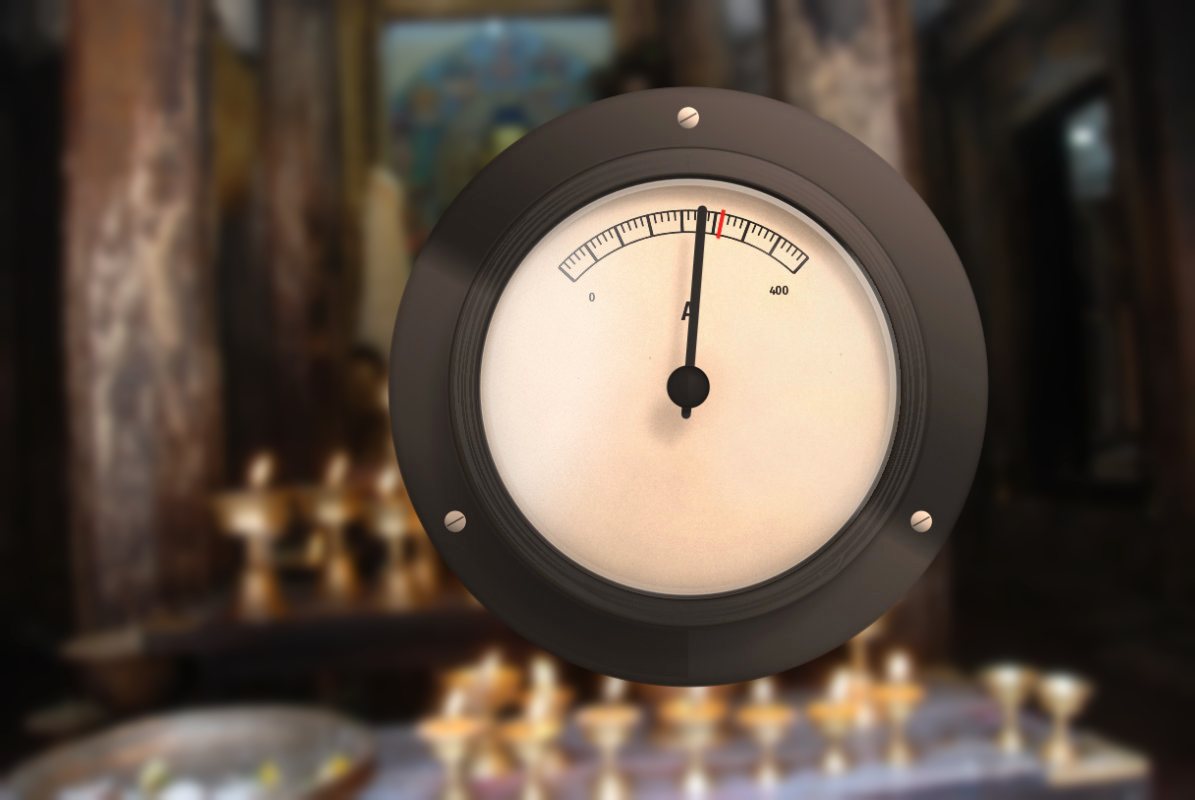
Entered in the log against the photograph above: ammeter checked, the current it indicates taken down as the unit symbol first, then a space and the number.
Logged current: A 230
